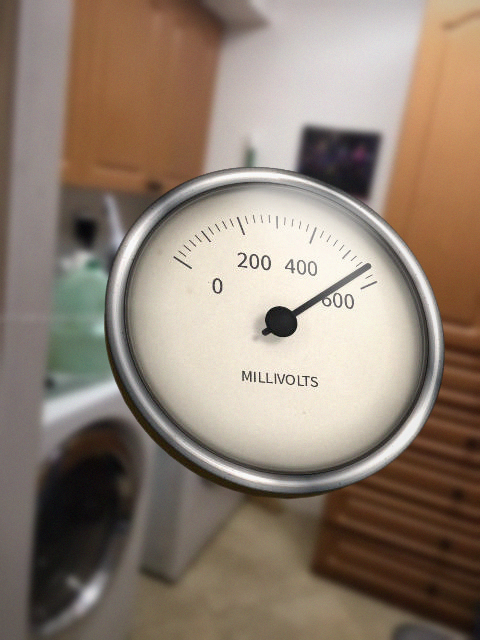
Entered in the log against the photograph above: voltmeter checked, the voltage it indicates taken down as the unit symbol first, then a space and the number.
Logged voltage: mV 560
